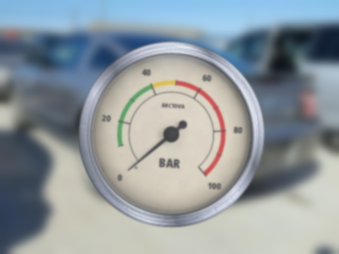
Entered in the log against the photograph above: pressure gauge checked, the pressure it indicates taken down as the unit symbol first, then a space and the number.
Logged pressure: bar 0
